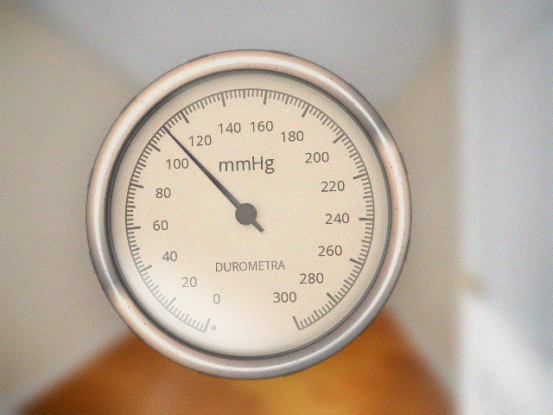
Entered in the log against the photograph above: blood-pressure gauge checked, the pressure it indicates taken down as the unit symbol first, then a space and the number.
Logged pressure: mmHg 110
